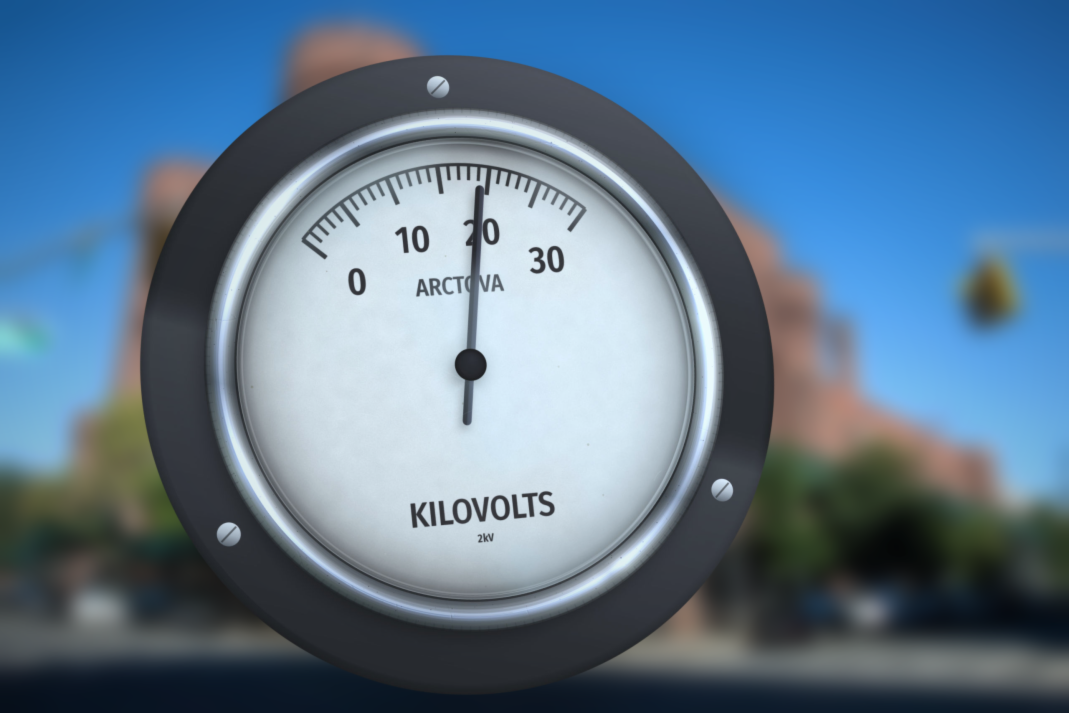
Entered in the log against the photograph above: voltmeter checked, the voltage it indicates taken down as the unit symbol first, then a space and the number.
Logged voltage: kV 19
